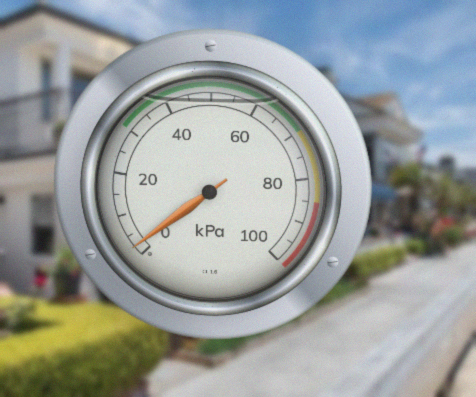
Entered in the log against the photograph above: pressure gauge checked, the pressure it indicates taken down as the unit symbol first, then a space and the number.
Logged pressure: kPa 2.5
